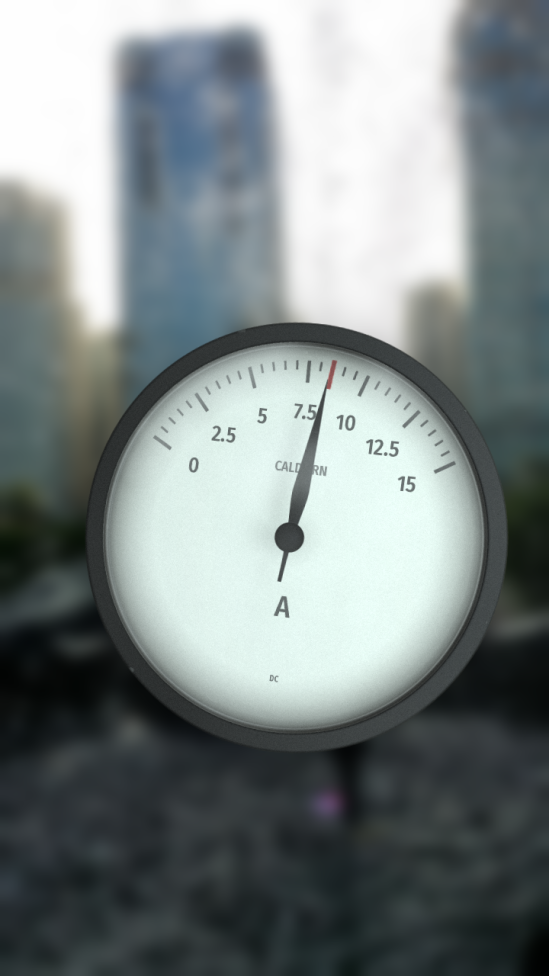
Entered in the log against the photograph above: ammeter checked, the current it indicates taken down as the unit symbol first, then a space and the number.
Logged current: A 8.5
